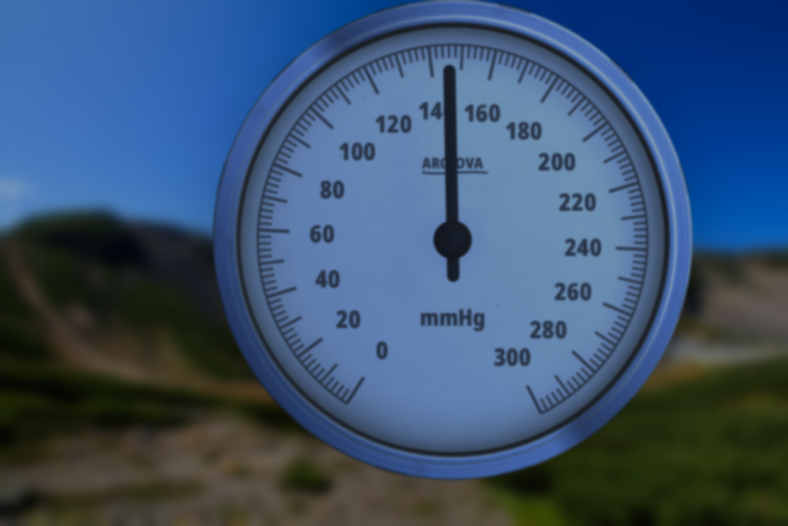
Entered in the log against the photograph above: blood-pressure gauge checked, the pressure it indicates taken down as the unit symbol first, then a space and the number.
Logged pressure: mmHg 146
